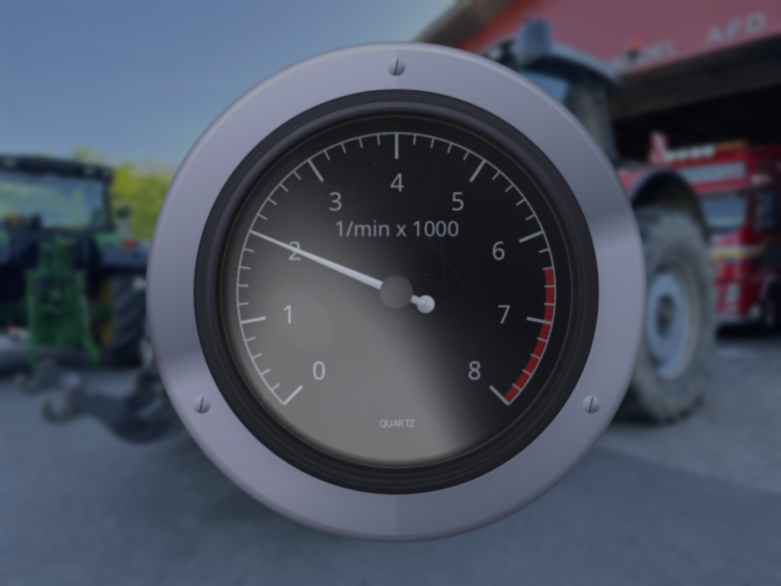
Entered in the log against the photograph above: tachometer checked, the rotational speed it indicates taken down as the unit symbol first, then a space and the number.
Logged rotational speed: rpm 2000
